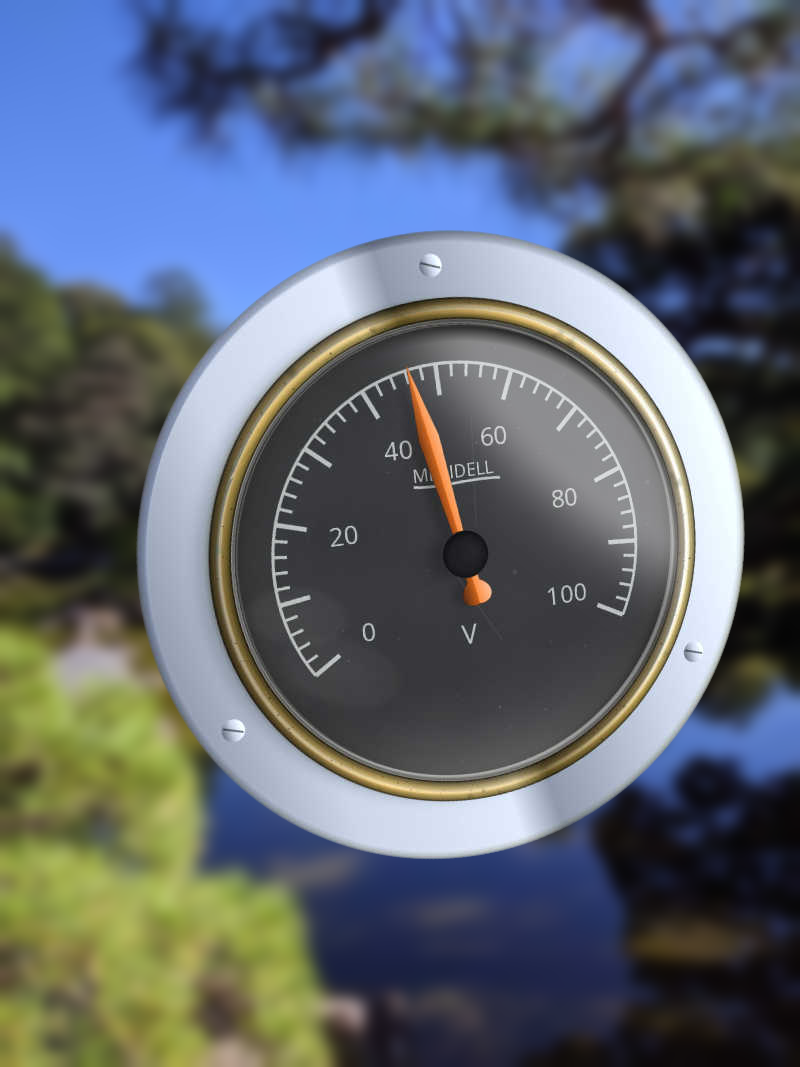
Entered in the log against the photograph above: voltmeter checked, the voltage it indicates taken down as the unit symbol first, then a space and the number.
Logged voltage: V 46
